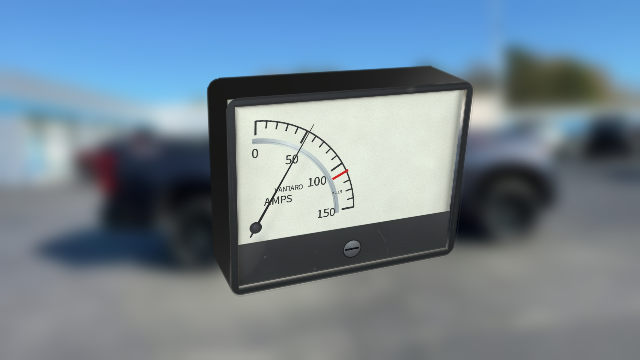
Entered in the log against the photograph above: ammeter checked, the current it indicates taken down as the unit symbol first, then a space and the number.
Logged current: A 50
